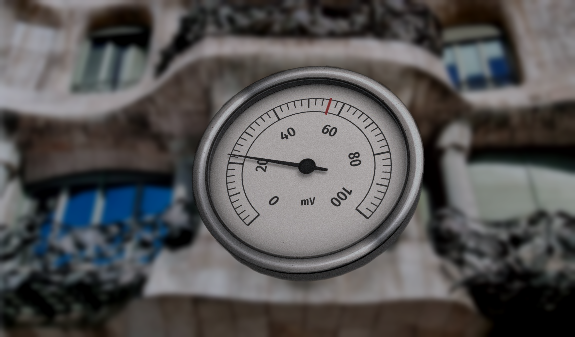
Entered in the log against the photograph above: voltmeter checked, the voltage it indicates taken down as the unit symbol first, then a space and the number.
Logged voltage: mV 22
